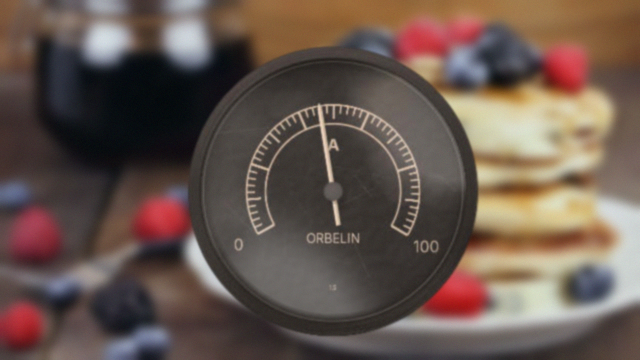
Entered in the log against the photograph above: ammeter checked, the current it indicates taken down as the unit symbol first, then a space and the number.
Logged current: A 46
